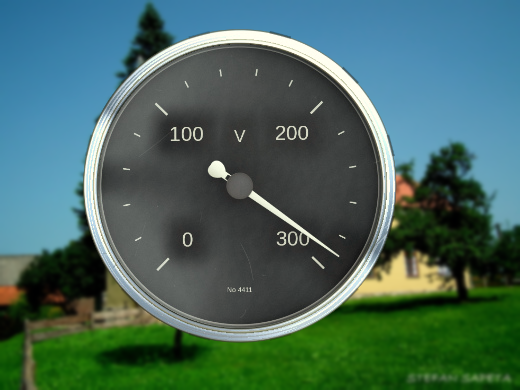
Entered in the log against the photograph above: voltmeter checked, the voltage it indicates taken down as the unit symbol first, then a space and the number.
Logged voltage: V 290
